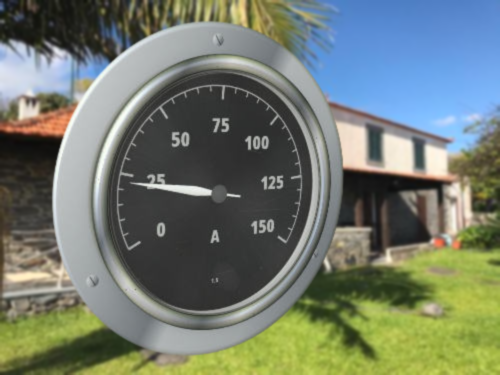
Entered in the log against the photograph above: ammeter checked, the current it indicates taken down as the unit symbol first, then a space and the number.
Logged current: A 22.5
